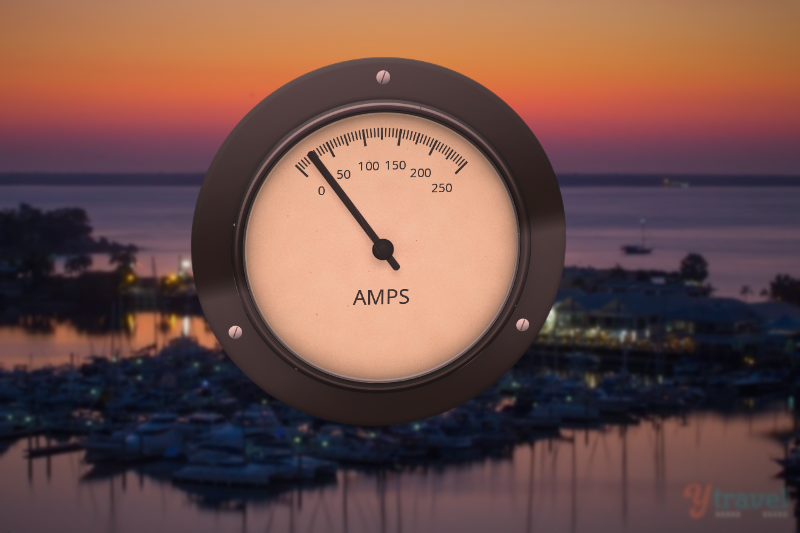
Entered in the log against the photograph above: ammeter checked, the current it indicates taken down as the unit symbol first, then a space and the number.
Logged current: A 25
